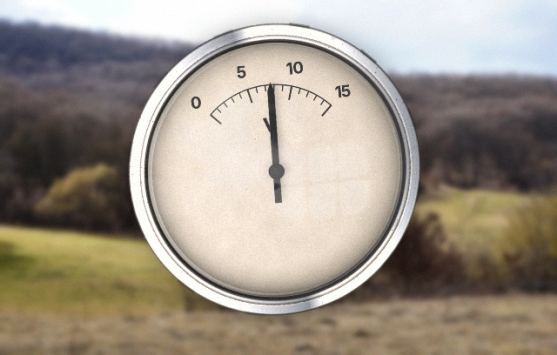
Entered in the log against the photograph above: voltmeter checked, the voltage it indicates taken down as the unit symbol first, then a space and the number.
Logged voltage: V 7.5
